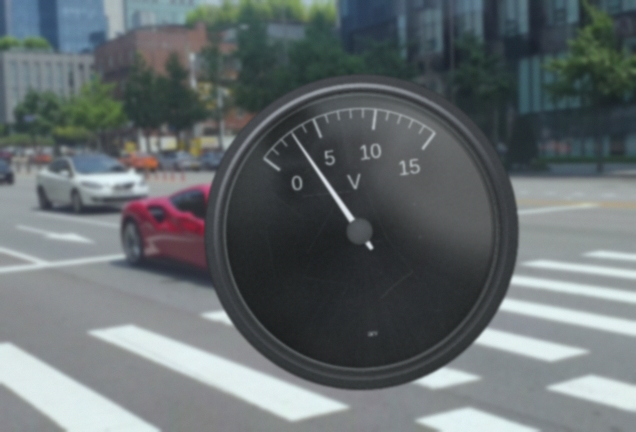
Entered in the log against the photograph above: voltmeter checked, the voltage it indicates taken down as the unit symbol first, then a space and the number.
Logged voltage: V 3
